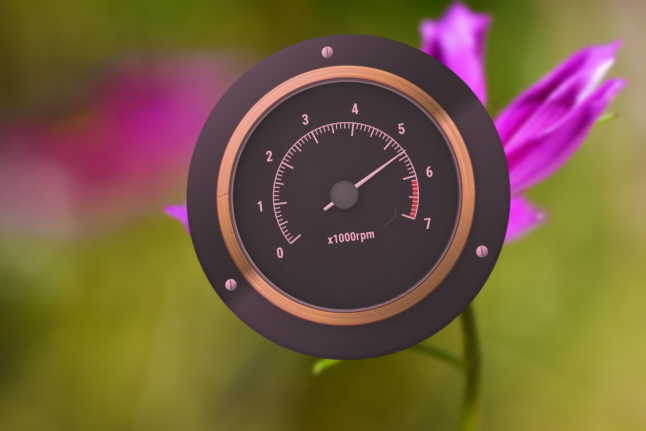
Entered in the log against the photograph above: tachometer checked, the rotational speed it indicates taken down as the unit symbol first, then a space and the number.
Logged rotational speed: rpm 5400
